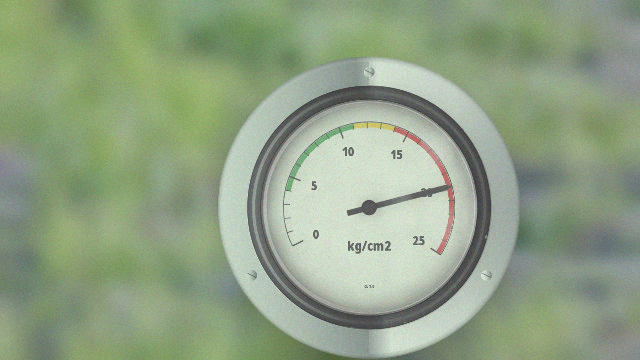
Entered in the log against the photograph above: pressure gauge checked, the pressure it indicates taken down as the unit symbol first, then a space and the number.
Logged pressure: kg/cm² 20
